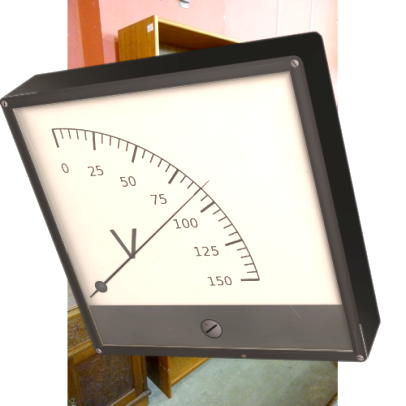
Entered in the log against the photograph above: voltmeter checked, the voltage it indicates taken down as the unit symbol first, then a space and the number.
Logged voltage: V 90
